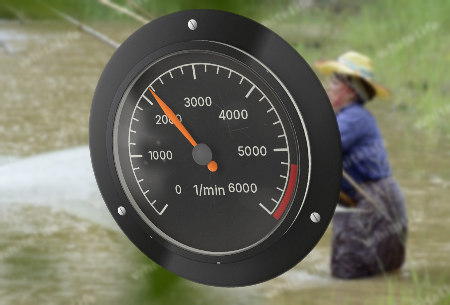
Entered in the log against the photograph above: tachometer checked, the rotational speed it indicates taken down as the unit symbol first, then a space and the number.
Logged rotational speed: rpm 2200
